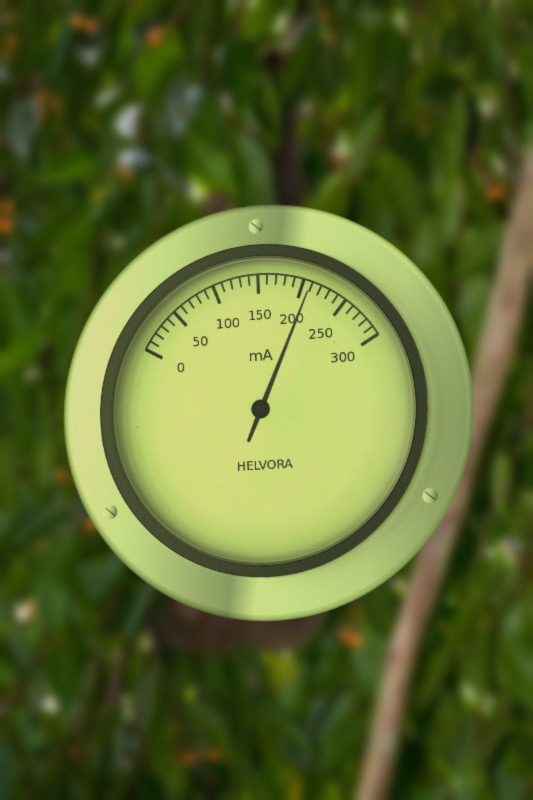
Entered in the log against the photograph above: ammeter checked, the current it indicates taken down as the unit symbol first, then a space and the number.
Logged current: mA 210
